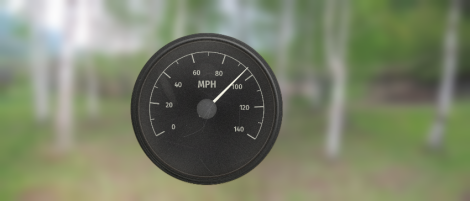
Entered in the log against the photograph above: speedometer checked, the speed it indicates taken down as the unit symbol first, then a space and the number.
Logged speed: mph 95
